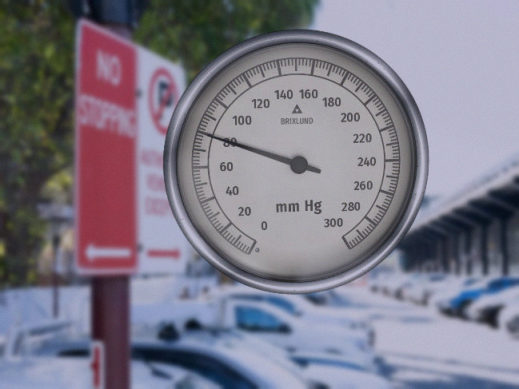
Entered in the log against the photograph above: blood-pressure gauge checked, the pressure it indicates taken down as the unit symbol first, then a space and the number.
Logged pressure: mmHg 80
